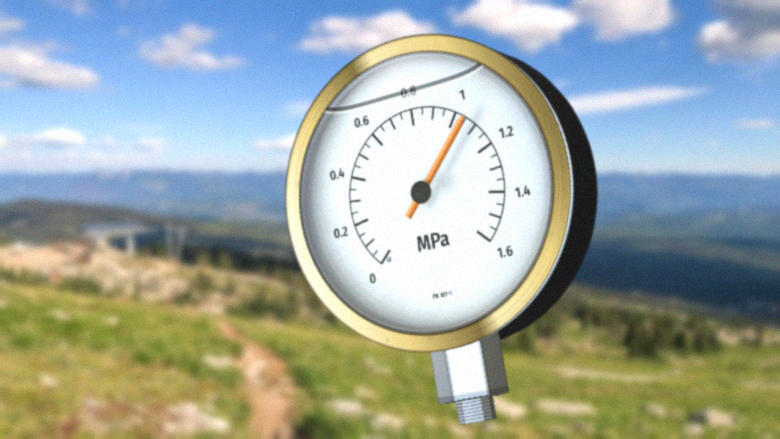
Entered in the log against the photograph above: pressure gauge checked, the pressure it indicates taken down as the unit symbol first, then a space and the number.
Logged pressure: MPa 1.05
